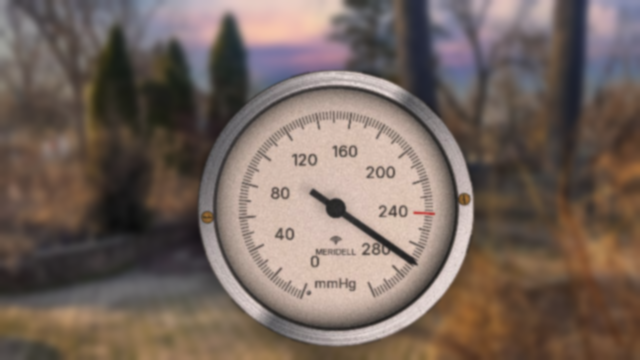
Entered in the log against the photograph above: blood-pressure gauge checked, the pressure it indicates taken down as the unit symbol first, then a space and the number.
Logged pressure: mmHg 270
